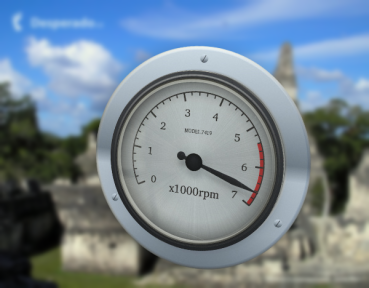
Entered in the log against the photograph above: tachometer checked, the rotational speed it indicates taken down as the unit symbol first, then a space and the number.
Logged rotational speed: rpm 6600
